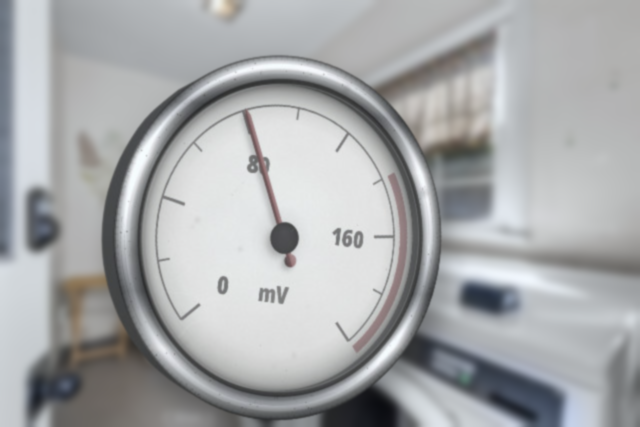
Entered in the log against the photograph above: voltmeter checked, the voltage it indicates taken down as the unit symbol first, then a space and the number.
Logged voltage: mV 80
